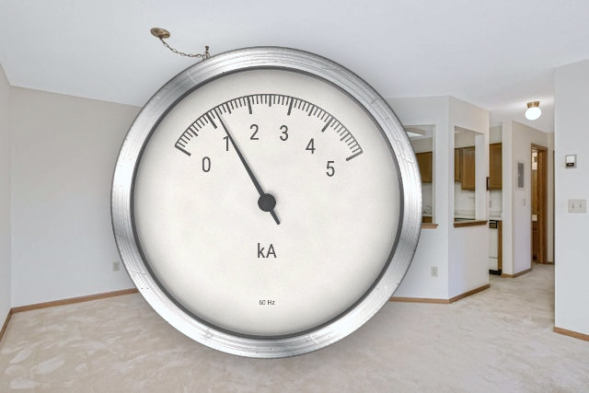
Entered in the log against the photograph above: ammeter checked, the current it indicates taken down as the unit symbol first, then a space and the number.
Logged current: kA 1.2
